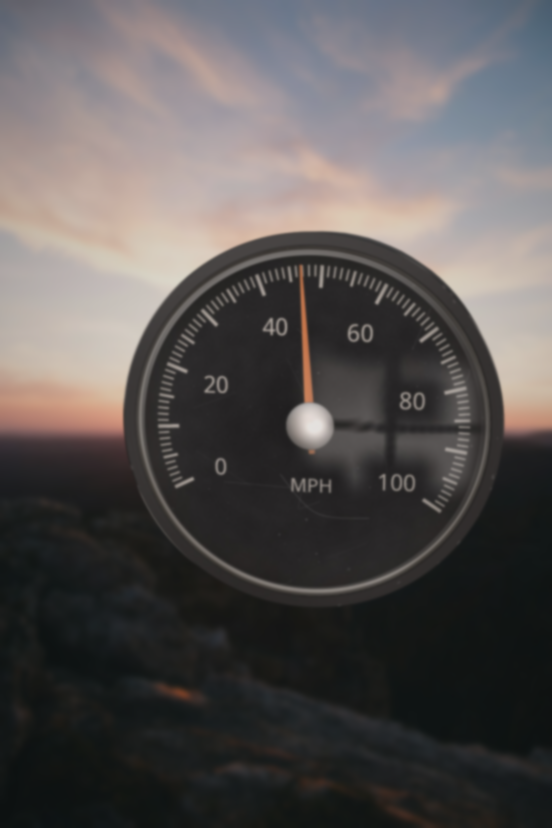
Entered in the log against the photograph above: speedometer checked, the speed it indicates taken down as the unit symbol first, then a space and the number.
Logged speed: mph 47
